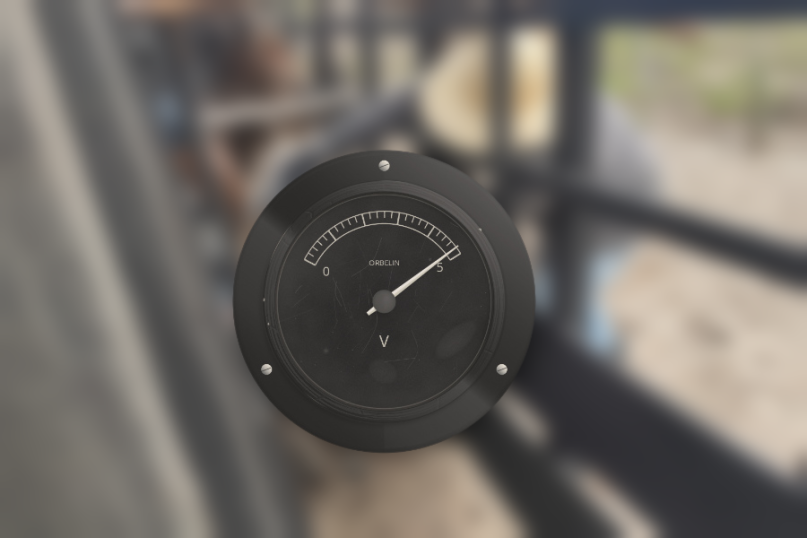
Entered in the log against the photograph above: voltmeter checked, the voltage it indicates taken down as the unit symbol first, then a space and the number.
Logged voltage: V 4.8
